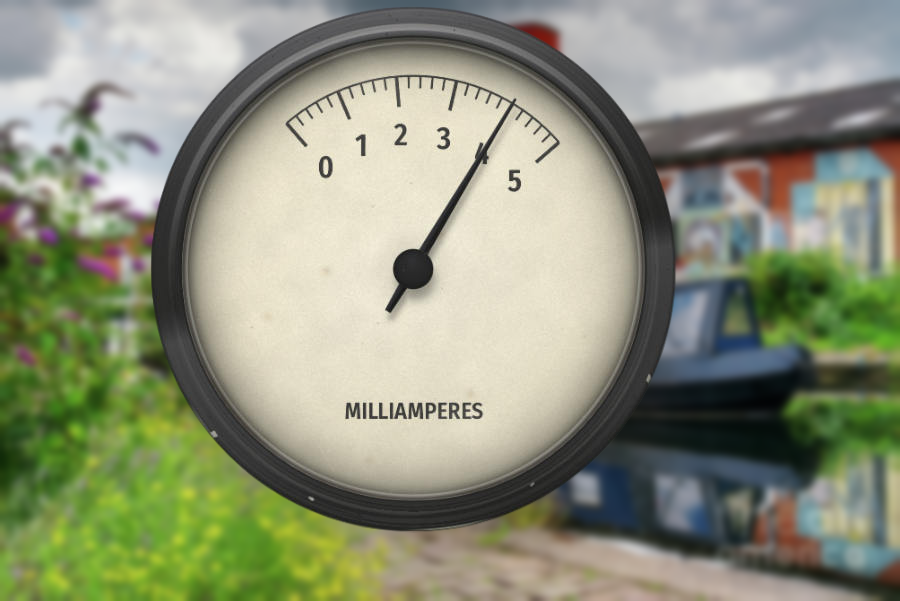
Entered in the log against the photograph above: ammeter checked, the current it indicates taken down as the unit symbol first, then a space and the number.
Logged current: mA 4
